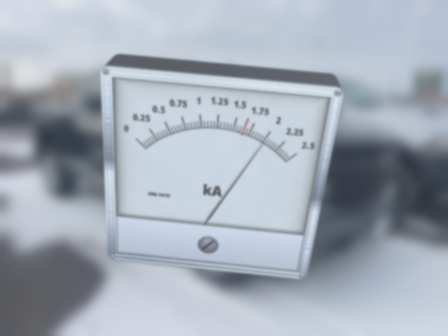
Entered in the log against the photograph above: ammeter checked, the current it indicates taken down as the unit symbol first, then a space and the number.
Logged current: kA 2
